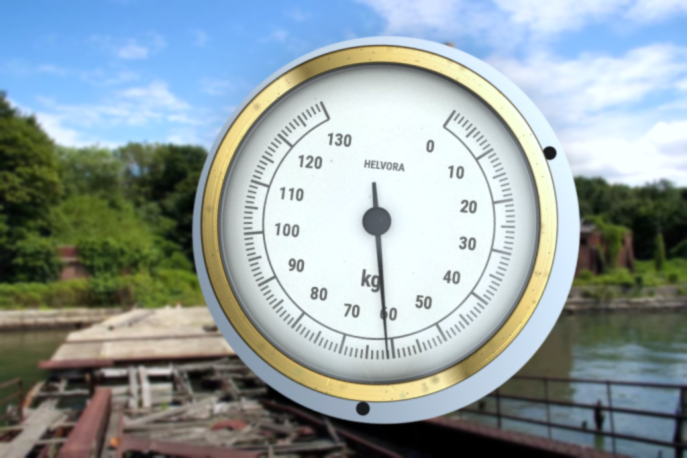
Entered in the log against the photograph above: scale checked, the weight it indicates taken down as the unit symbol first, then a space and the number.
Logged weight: kg 61
